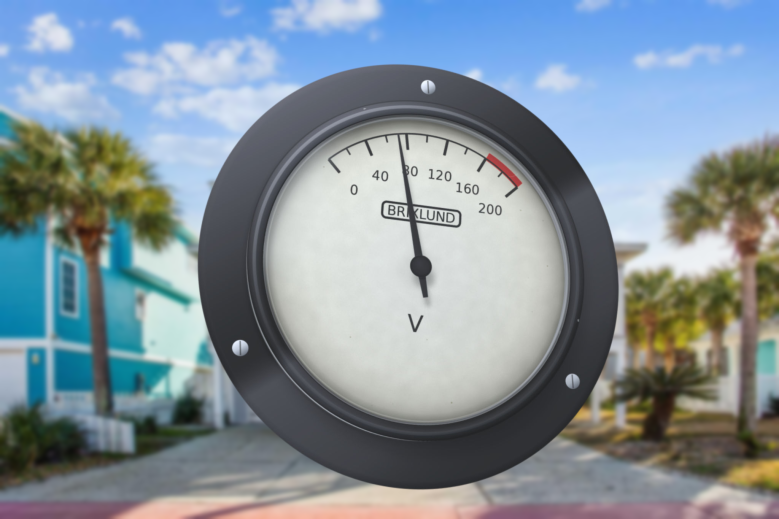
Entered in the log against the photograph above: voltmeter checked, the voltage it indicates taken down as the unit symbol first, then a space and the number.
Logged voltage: V 70
